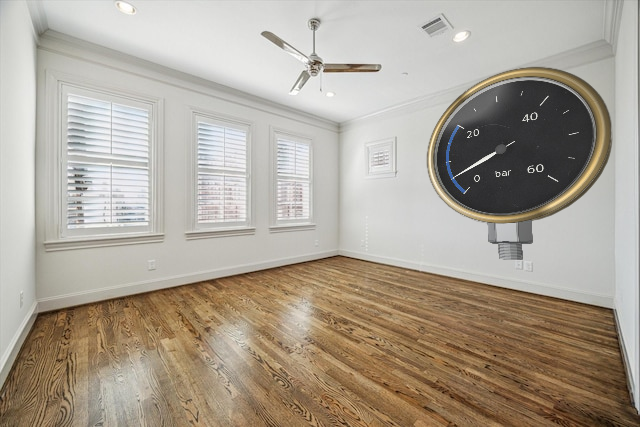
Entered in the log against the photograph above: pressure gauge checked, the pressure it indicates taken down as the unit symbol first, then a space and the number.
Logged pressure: bar 5
